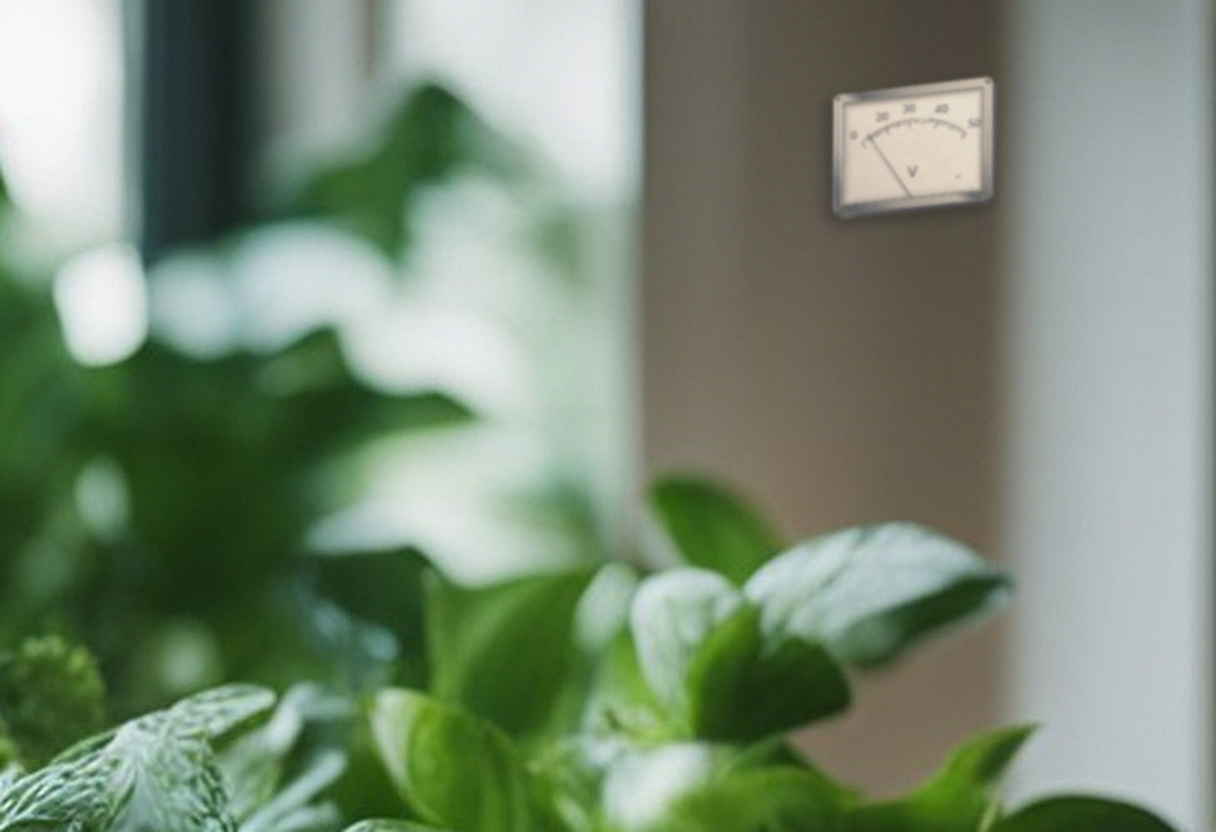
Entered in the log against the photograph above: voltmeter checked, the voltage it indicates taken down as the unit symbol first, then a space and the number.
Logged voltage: V 10
